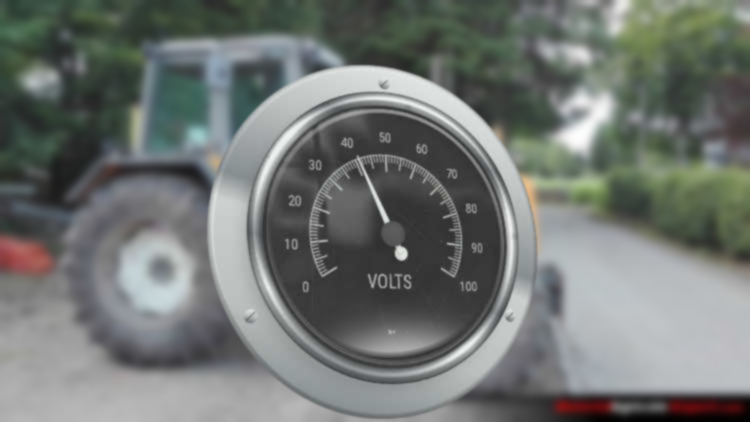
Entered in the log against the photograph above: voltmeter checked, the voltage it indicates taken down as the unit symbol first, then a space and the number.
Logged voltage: V 40
